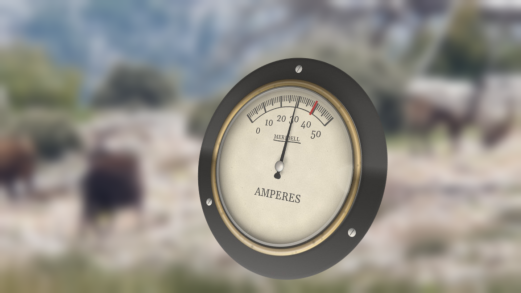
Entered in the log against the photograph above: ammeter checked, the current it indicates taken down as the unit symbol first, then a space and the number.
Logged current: A 30
